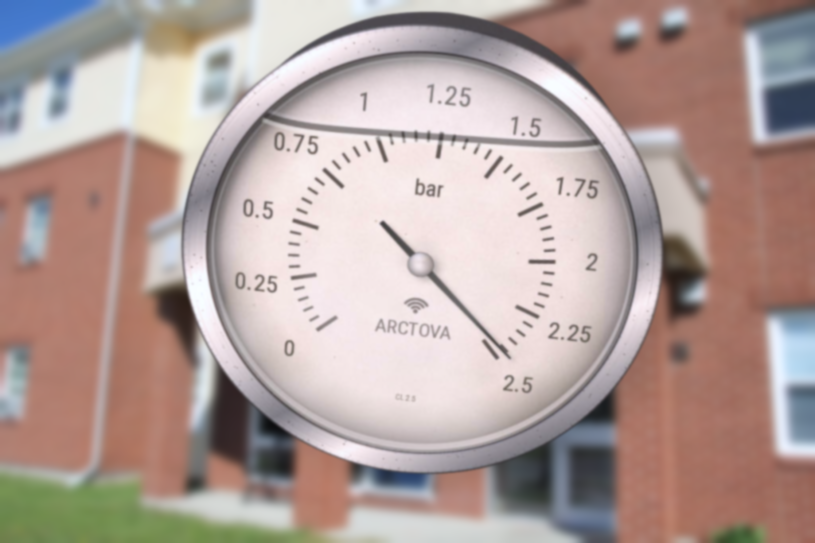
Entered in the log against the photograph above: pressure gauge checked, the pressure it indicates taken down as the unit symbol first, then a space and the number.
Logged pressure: bar 2.45
